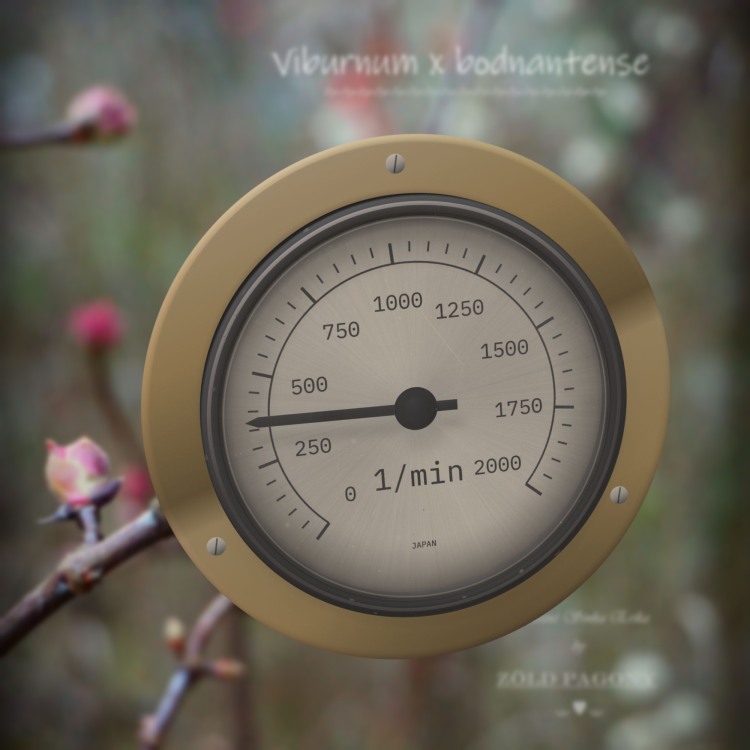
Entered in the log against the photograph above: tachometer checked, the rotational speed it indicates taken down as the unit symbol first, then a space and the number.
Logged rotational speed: rpm 375
